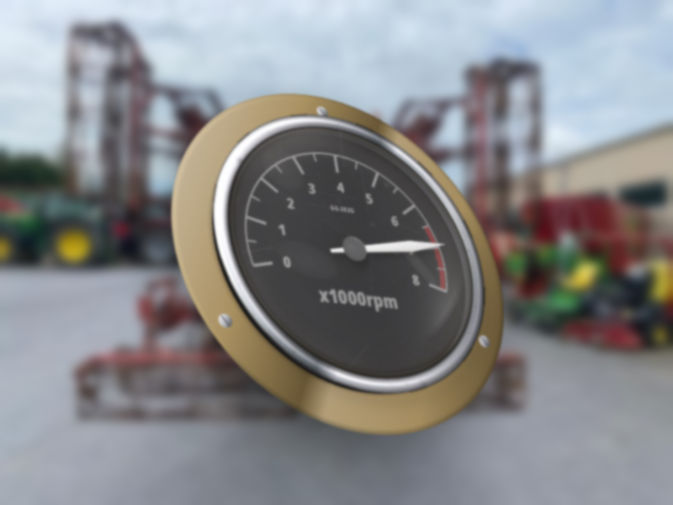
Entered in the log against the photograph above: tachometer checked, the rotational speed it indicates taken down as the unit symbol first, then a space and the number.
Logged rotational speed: rpm 7000
